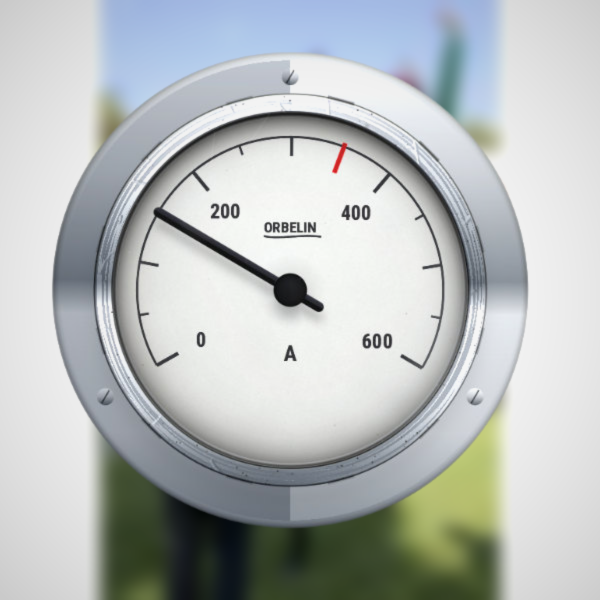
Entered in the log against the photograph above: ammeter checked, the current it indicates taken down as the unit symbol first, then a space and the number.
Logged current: A 150
